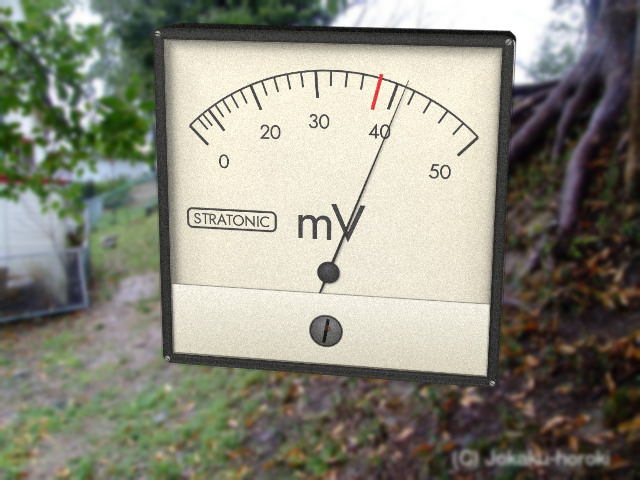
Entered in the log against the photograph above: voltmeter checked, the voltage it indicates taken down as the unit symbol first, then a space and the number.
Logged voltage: mV 41
